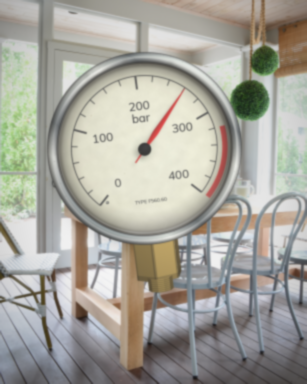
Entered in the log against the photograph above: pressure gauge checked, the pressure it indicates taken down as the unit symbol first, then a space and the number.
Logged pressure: bar 260
